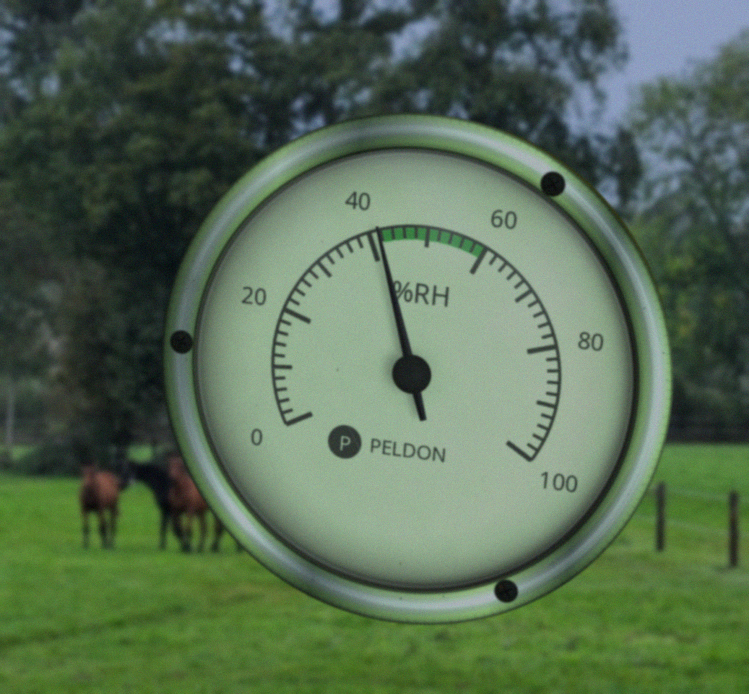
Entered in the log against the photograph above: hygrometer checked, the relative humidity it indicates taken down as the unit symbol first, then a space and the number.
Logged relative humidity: % 42
